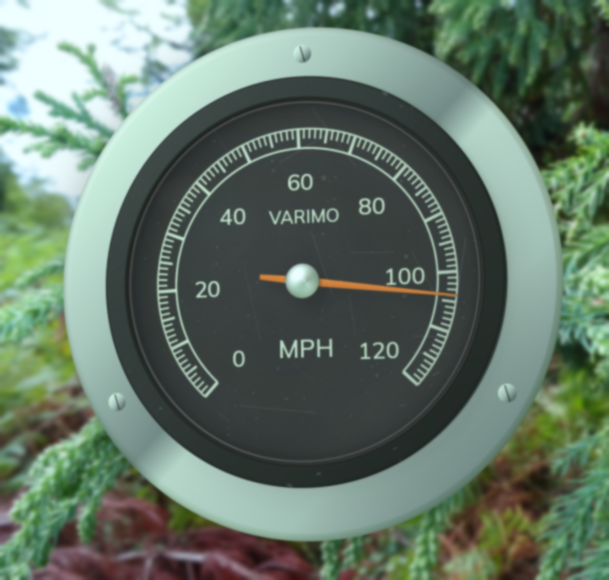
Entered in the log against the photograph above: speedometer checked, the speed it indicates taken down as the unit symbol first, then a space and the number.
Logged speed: mph 104
